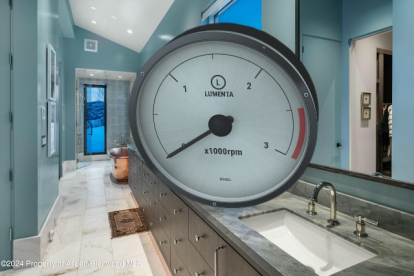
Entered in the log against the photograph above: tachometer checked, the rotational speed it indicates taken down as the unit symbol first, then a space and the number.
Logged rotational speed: rpm 0
